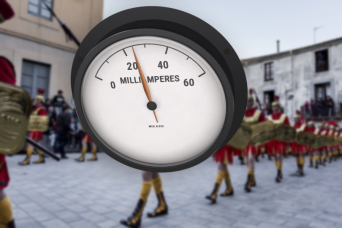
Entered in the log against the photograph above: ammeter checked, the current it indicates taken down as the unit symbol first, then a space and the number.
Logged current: mA 25
